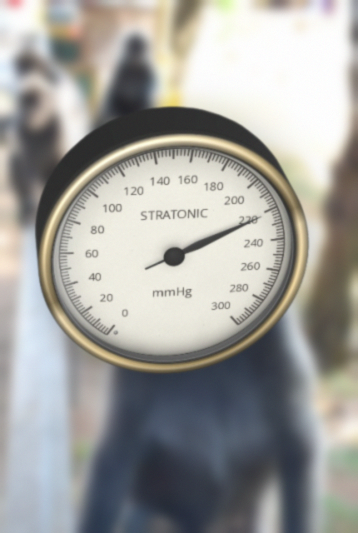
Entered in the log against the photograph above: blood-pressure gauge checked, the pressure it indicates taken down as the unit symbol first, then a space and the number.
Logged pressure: mmHg 220
